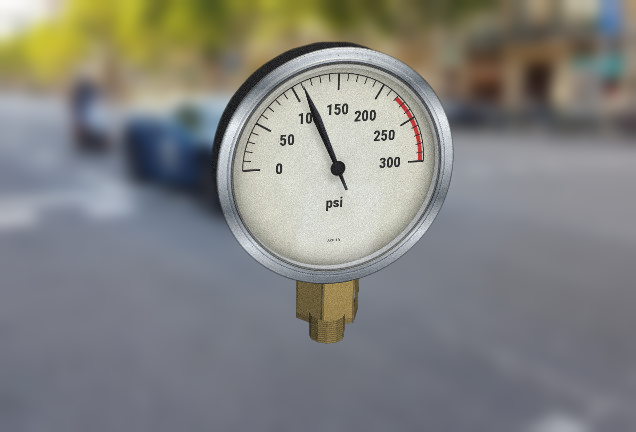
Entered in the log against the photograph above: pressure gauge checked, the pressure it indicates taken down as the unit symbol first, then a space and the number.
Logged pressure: psi 110
